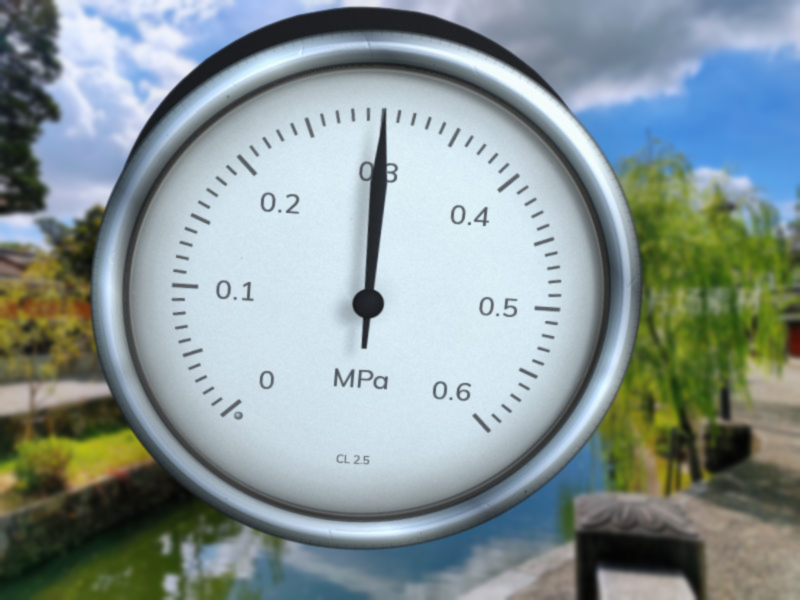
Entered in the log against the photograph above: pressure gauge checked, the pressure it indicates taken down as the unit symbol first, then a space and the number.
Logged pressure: MPa 0.3
